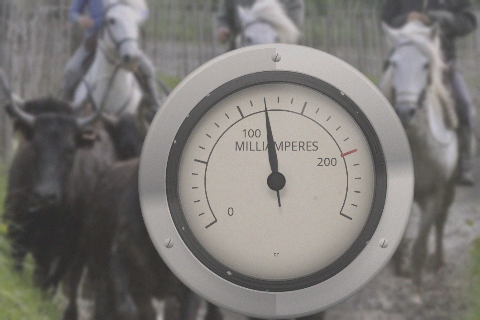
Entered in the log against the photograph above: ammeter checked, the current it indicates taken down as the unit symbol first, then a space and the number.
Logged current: mA 120
